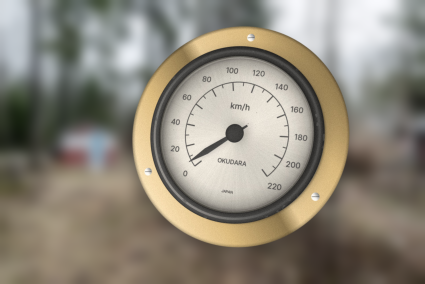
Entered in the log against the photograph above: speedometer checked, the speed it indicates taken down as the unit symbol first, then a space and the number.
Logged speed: km/h 5
